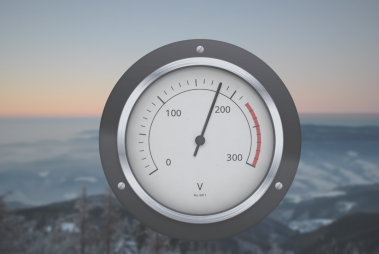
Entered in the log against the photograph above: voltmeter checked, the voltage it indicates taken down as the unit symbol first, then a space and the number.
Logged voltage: V 180
